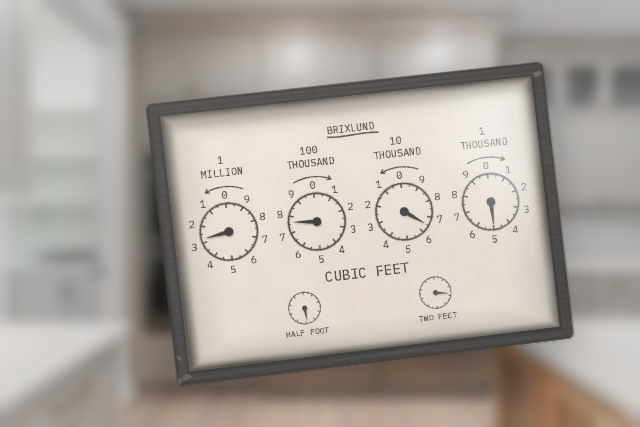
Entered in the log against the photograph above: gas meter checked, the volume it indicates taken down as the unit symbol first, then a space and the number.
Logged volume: ft³ 276500
